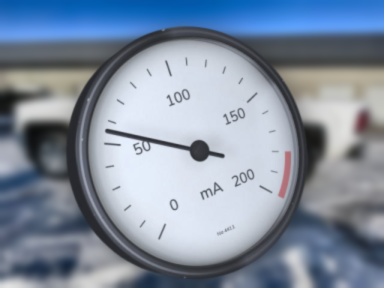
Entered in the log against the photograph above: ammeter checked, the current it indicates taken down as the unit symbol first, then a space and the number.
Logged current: mA 55
